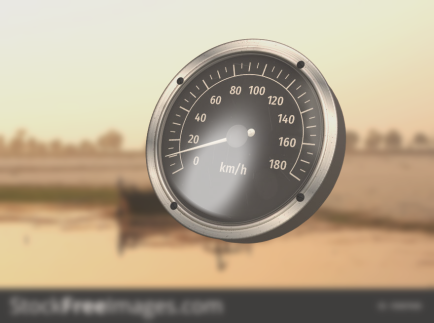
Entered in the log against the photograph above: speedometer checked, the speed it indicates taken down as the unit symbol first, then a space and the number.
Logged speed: km/h 10
